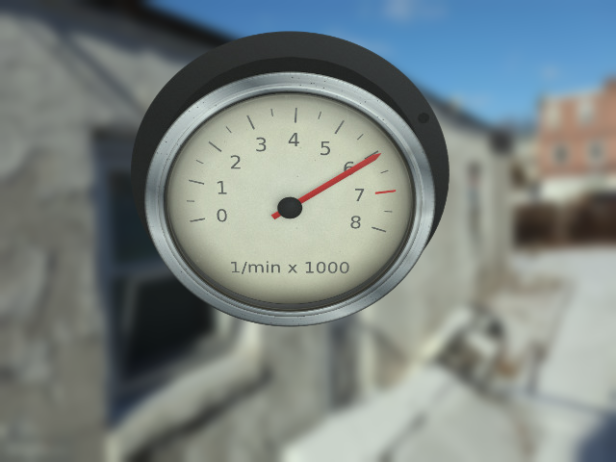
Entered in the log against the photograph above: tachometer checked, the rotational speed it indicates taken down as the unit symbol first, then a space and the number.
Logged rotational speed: rpm 6000
